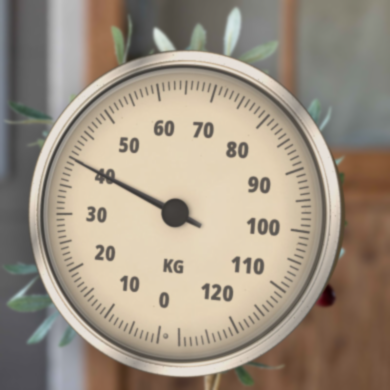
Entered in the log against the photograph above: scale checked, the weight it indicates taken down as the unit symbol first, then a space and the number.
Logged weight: kg 40
